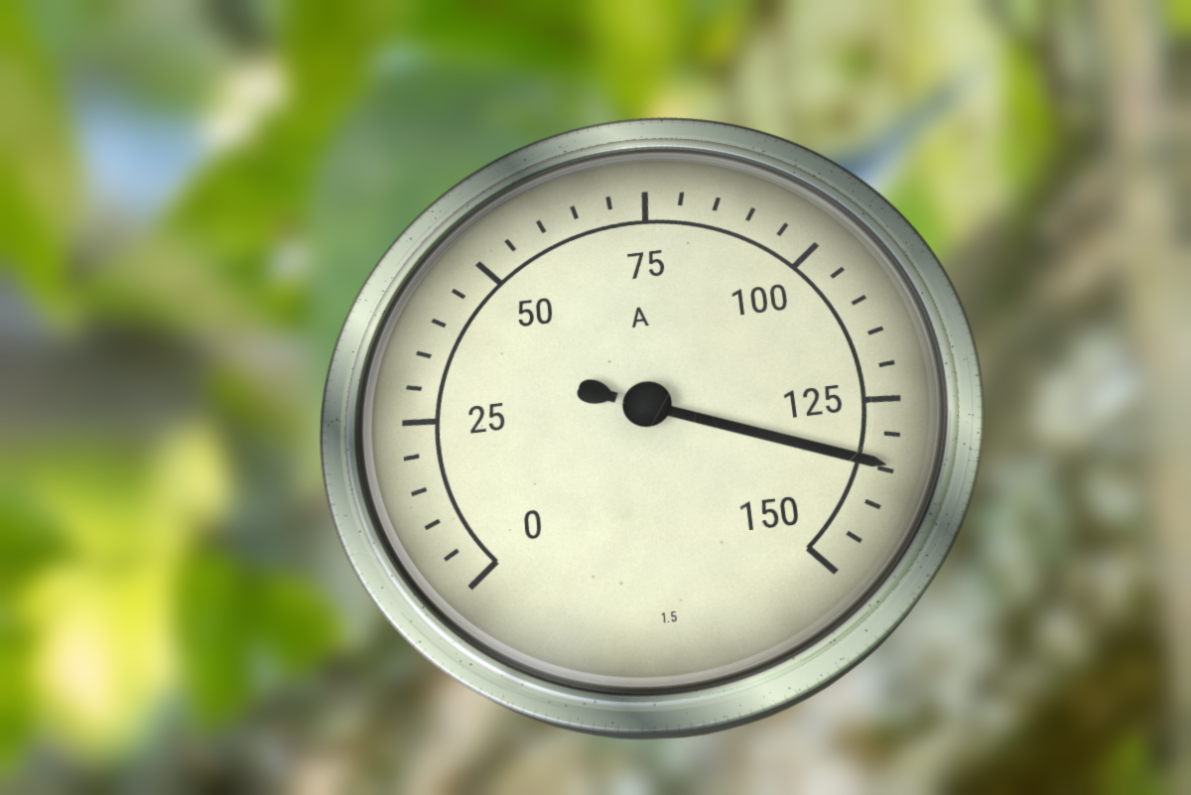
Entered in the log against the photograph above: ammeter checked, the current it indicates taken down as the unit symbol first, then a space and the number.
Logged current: A 135
